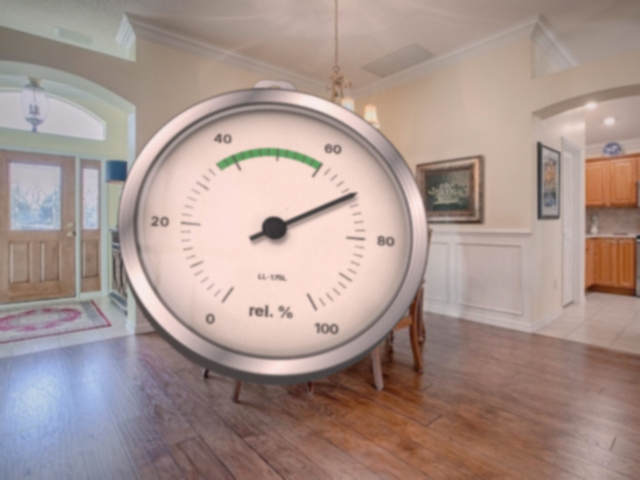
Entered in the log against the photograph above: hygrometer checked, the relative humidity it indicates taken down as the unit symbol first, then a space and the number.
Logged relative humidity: % 70
